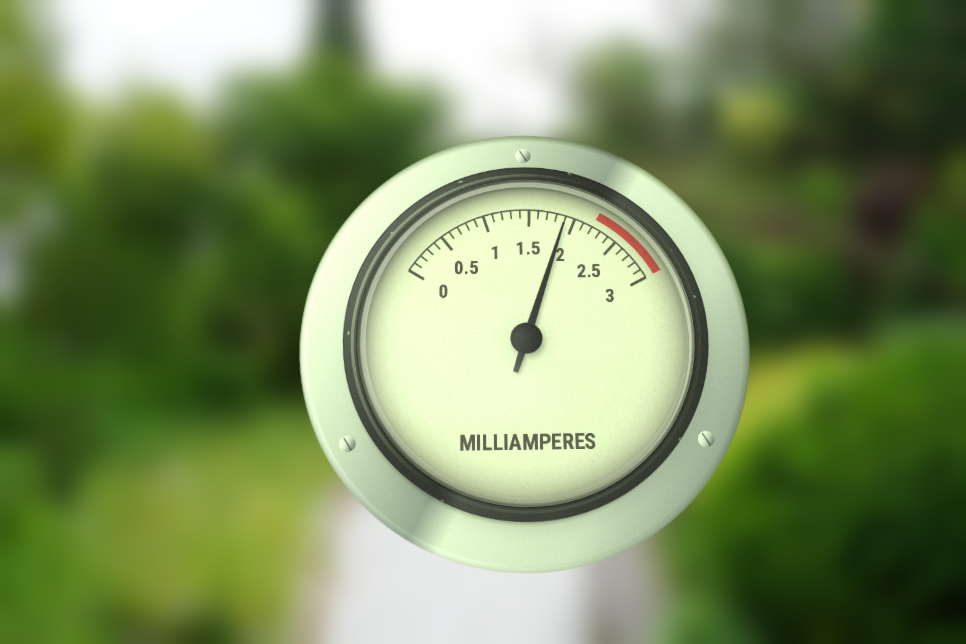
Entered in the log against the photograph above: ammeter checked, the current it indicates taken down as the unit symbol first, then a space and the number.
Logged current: mA 1.9
